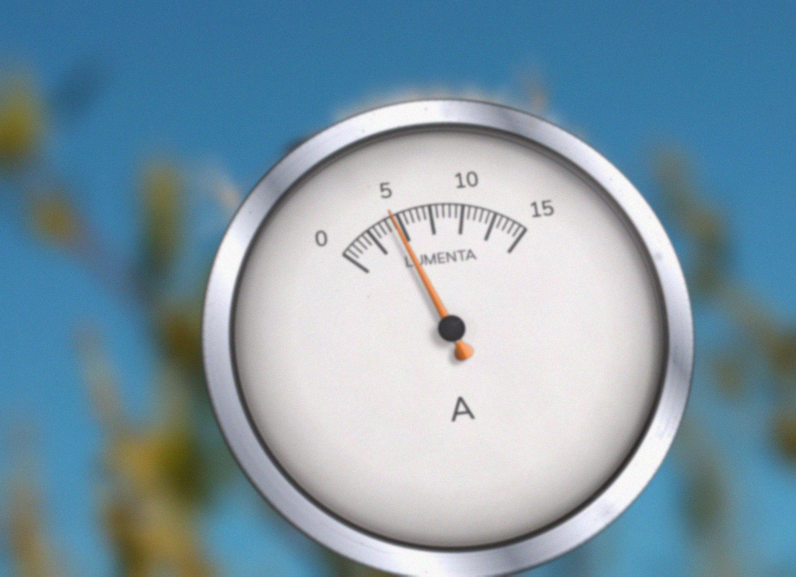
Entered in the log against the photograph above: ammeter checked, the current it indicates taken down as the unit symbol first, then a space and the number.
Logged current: A 4.5
